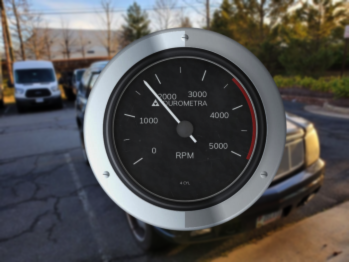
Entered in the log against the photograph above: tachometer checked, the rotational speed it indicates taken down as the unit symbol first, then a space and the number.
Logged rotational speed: rpm 1750
